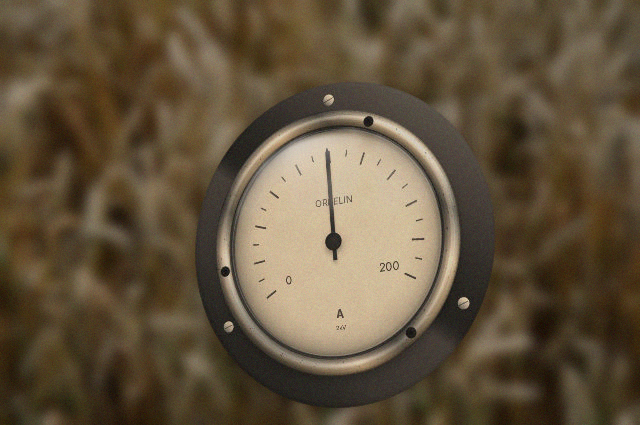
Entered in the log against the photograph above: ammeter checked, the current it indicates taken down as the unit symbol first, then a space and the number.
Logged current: A 100
